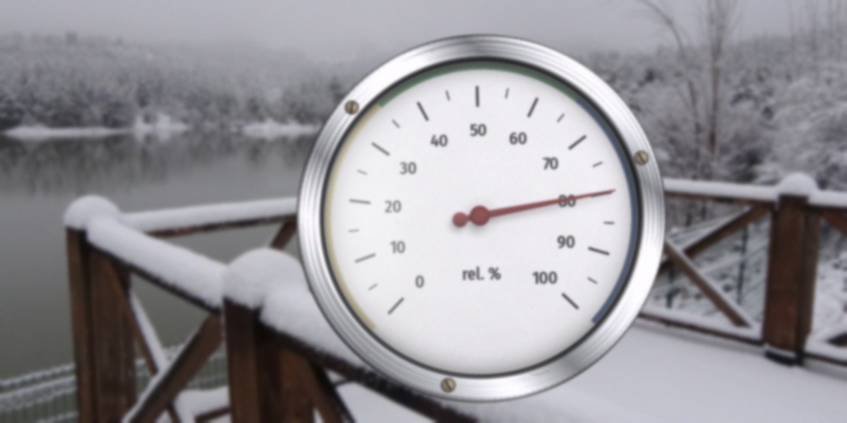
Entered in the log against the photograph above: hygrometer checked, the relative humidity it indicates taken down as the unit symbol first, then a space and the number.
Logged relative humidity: % 80
